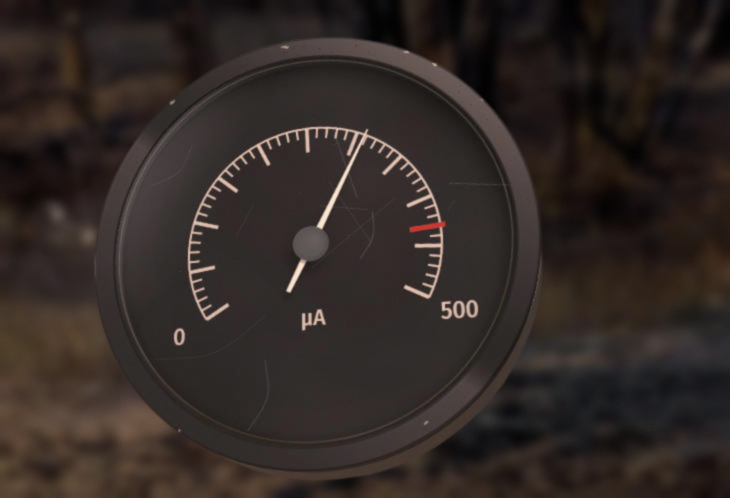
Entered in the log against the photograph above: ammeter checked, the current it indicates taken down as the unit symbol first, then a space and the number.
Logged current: µA 310
